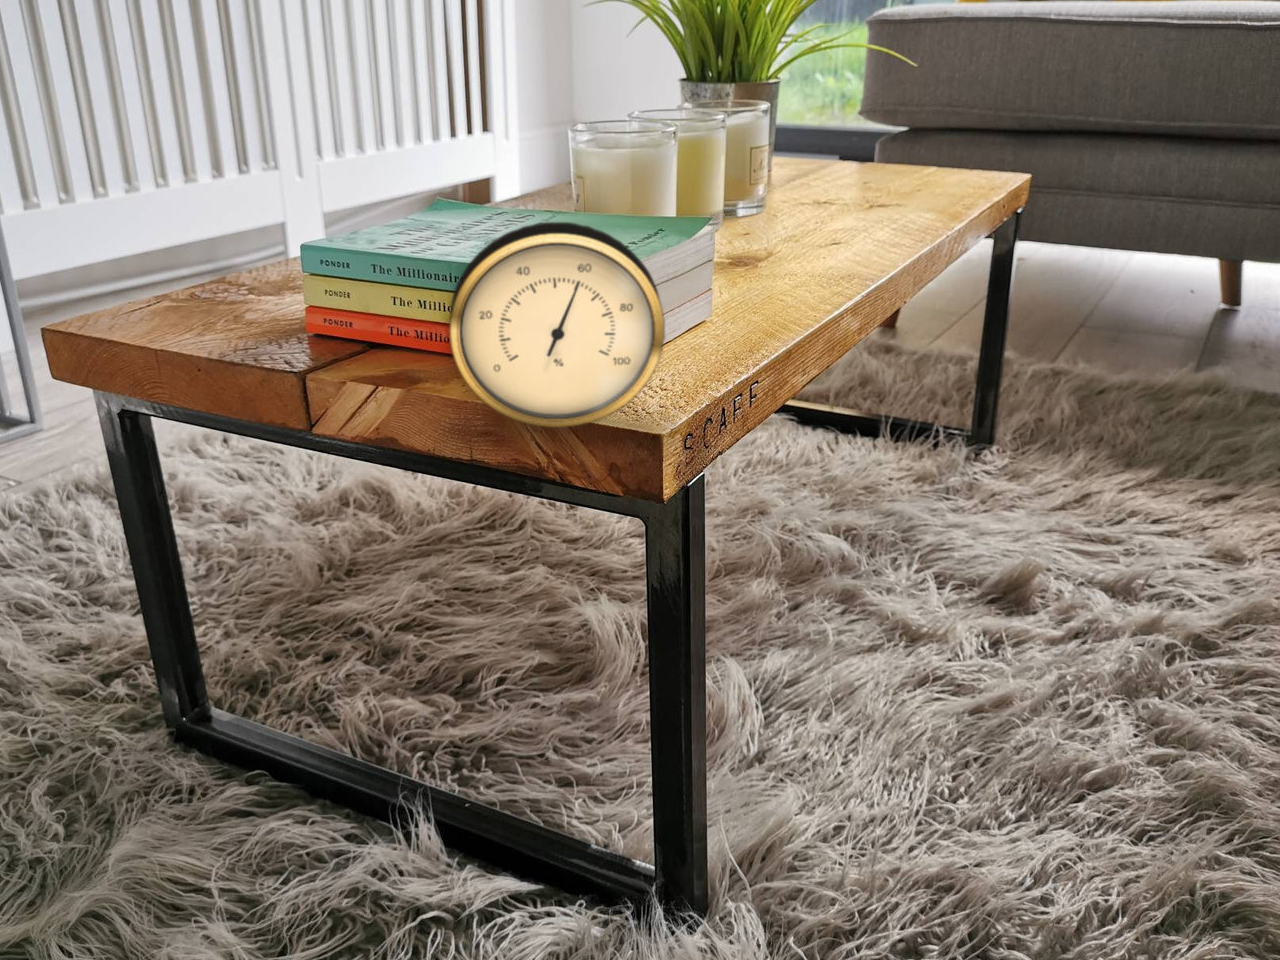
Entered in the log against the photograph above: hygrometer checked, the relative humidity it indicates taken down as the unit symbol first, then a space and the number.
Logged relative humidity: % 60
